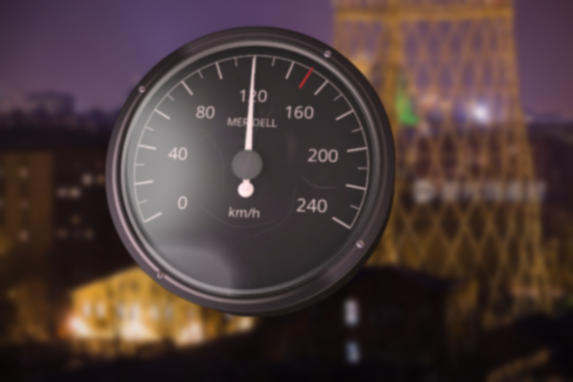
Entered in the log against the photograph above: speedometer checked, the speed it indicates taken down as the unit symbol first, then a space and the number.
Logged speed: km/h 120
